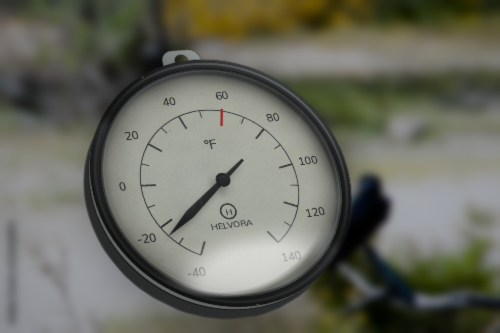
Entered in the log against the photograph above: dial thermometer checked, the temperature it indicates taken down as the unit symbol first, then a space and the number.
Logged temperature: °F -25
